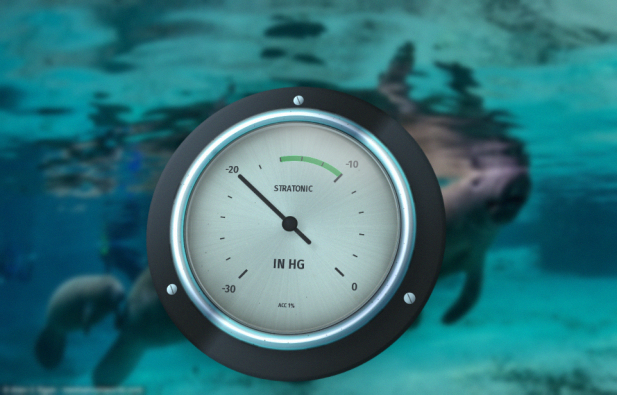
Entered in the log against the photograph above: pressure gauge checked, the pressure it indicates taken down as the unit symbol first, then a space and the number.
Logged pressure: inHg -20
